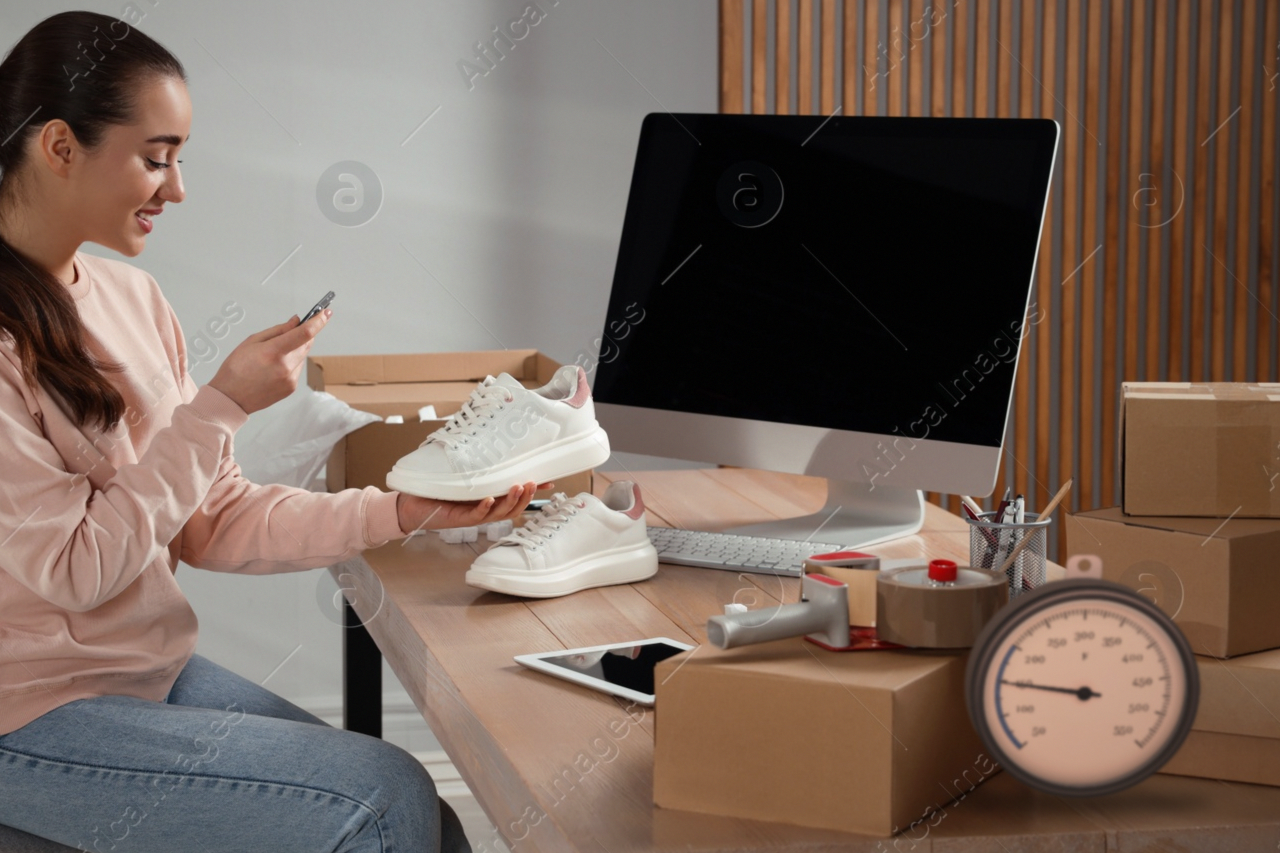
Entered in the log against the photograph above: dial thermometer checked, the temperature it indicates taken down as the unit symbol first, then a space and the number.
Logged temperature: °F 150
